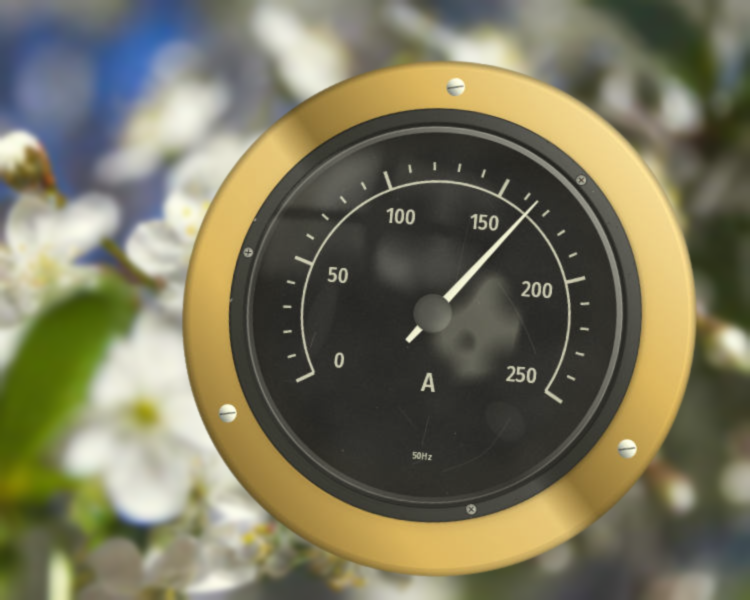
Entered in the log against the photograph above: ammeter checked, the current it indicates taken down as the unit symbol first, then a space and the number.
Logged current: A 165
